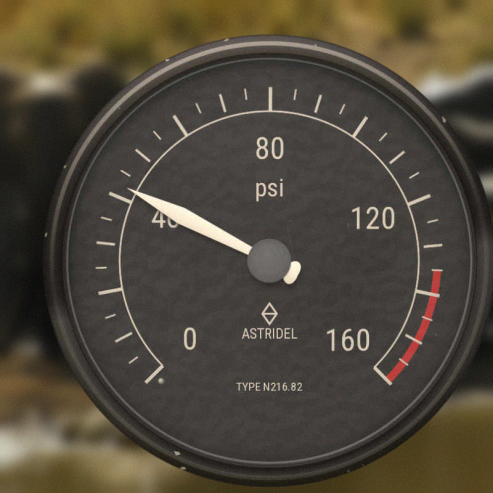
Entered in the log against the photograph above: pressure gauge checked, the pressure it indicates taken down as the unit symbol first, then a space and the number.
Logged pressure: psi 42.5
